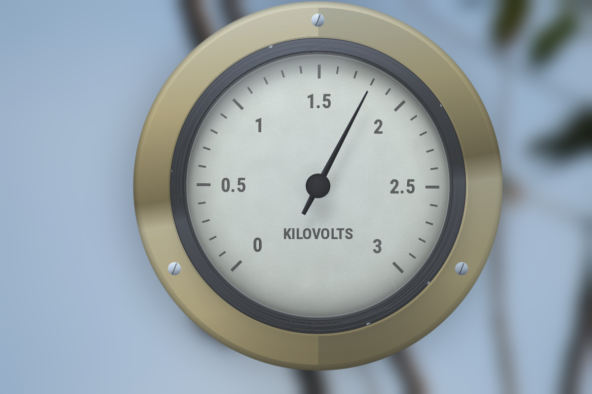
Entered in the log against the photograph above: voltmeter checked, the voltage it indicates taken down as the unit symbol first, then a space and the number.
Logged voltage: kV 1.8
